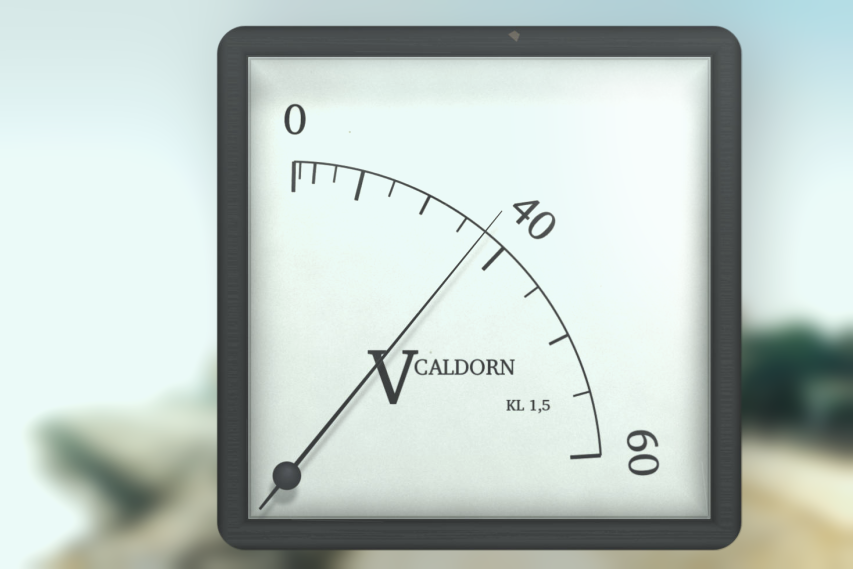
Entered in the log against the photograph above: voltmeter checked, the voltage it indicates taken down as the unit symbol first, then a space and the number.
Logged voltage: V 37.5
